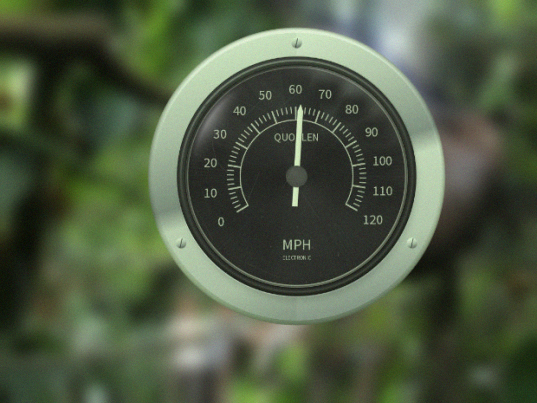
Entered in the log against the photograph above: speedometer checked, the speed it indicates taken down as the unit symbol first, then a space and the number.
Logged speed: mph 62
